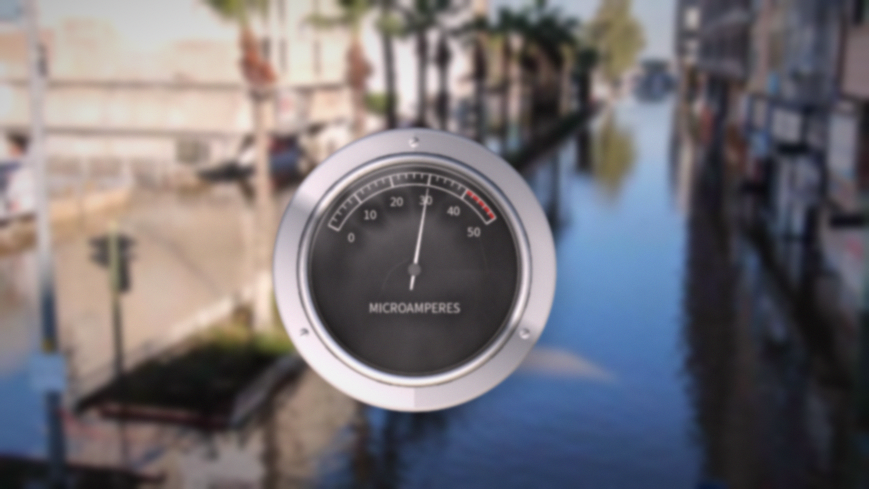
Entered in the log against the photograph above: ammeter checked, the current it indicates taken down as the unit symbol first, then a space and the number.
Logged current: µA 30
